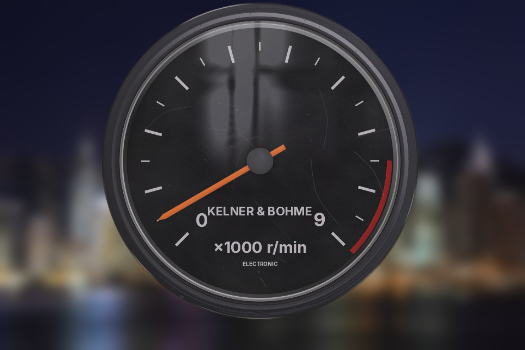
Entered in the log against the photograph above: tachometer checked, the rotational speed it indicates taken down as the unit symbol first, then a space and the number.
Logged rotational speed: rpm 500
